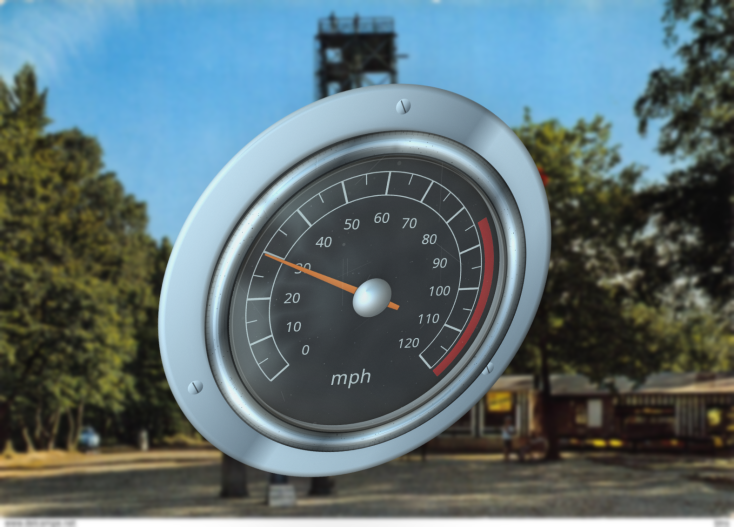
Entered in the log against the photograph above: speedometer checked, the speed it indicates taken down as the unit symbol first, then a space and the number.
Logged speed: mph 30
